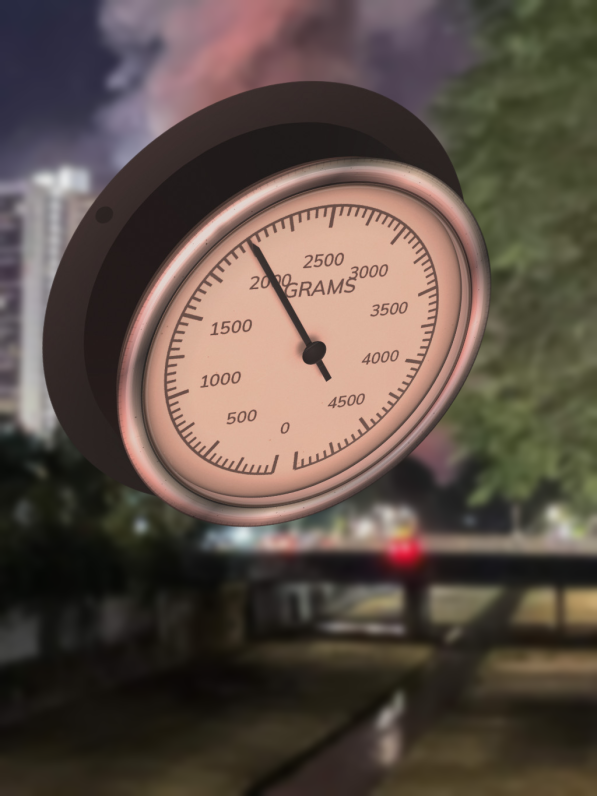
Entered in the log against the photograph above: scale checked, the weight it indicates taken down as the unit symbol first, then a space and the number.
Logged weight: g 2000
